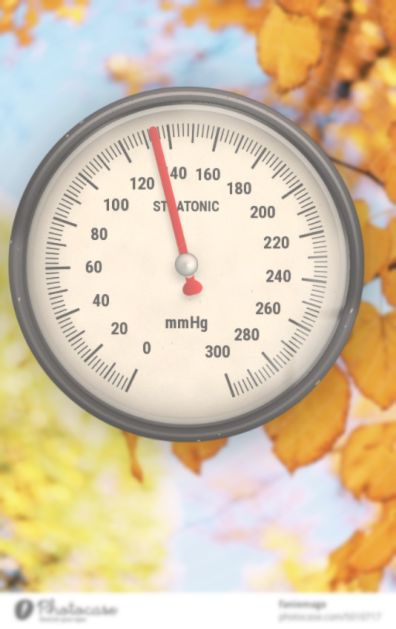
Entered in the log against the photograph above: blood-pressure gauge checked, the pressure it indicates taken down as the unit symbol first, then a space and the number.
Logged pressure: mmHg 134
